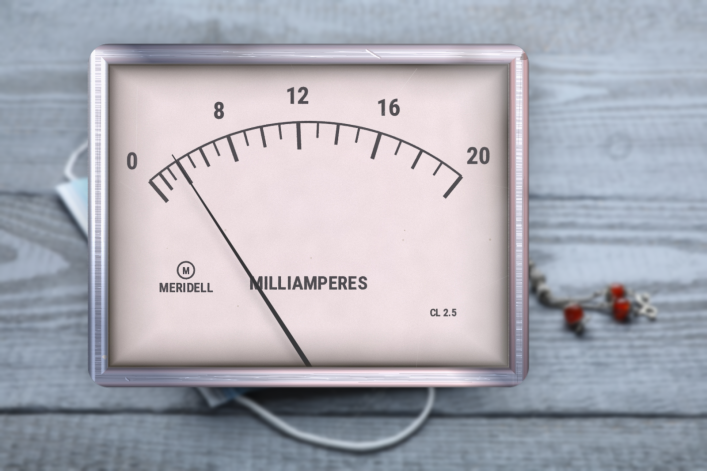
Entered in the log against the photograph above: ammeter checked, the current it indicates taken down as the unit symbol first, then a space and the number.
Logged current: mA 4
